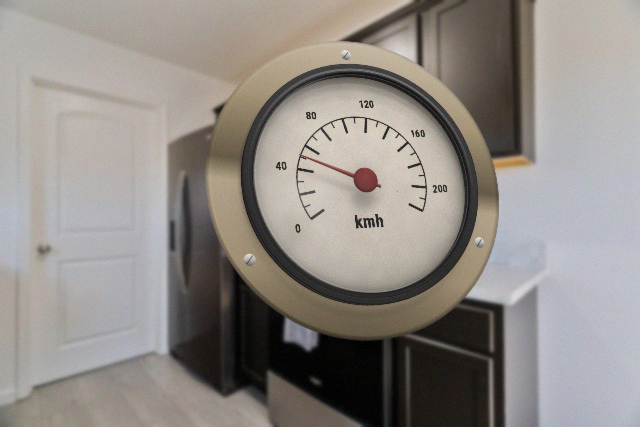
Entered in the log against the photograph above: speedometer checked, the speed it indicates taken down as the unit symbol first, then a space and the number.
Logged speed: km/h 50
